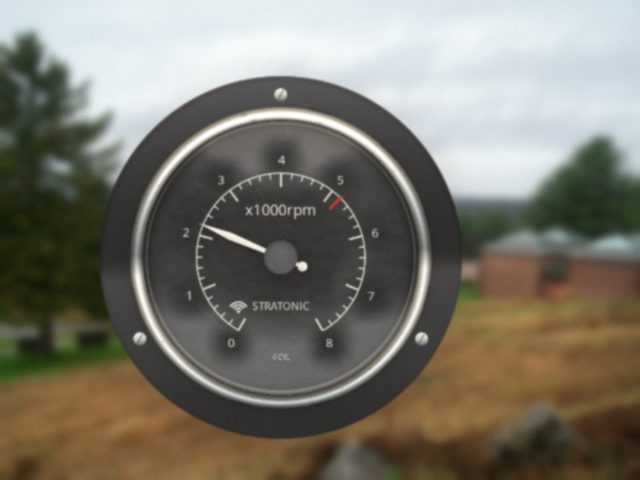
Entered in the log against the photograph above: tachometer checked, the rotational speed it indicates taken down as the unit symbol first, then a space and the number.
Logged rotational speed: rpm 2200
